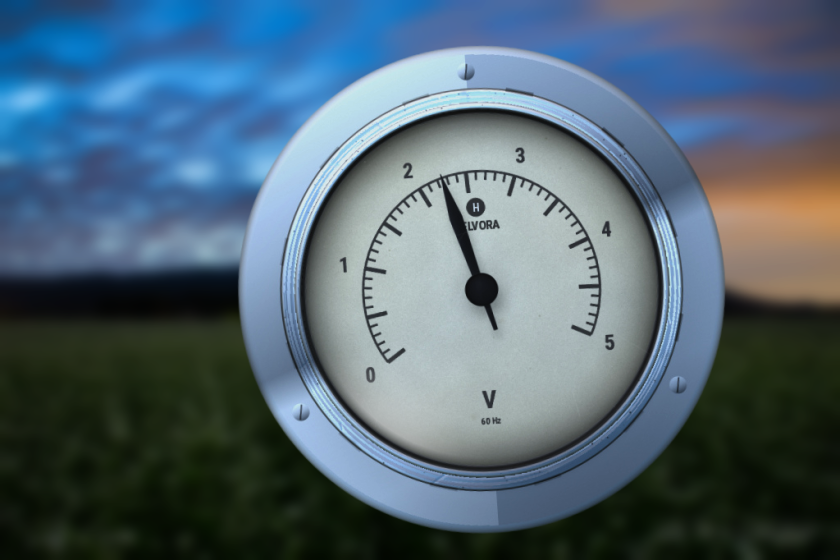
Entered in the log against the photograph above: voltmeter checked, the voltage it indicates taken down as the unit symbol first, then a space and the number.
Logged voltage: V 2.25
